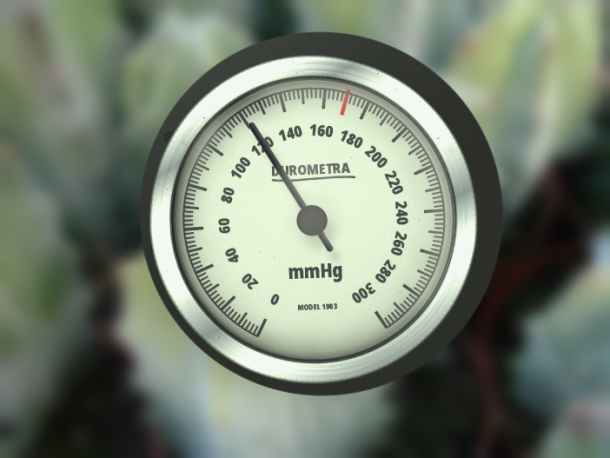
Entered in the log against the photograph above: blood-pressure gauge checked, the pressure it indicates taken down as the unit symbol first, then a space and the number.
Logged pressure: mmHg 122
